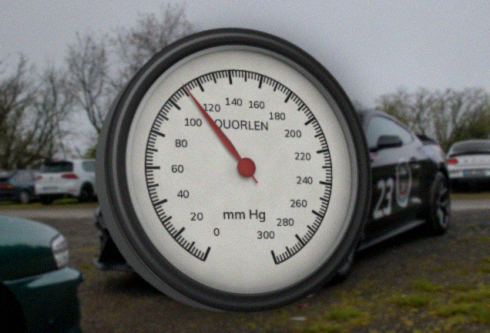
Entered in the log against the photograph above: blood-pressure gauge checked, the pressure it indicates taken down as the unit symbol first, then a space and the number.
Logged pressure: mmHg 110
